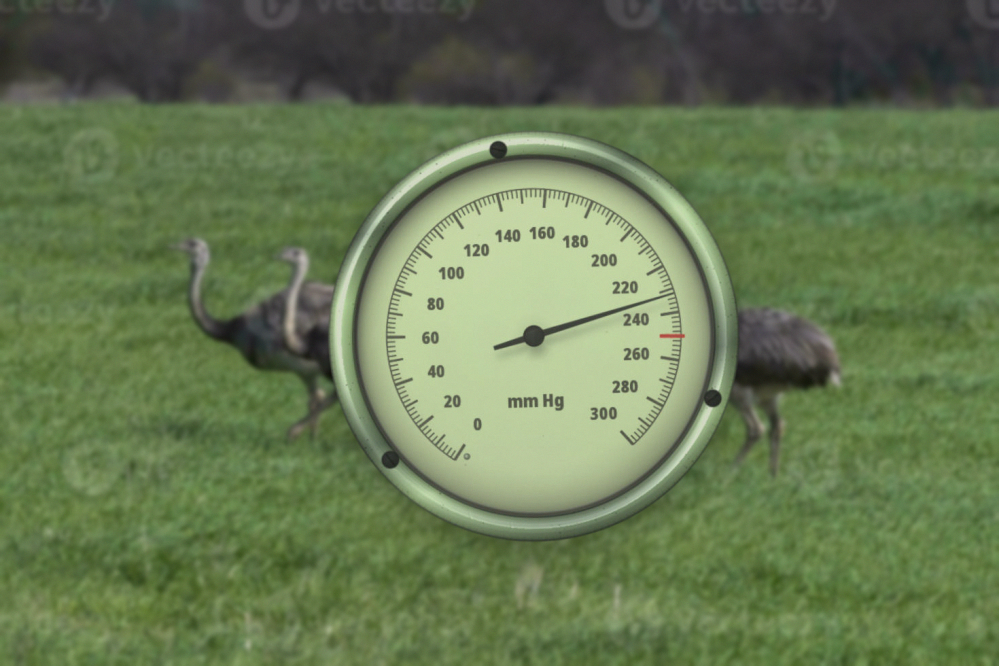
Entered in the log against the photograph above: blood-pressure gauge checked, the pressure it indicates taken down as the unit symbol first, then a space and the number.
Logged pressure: mmHg 232
